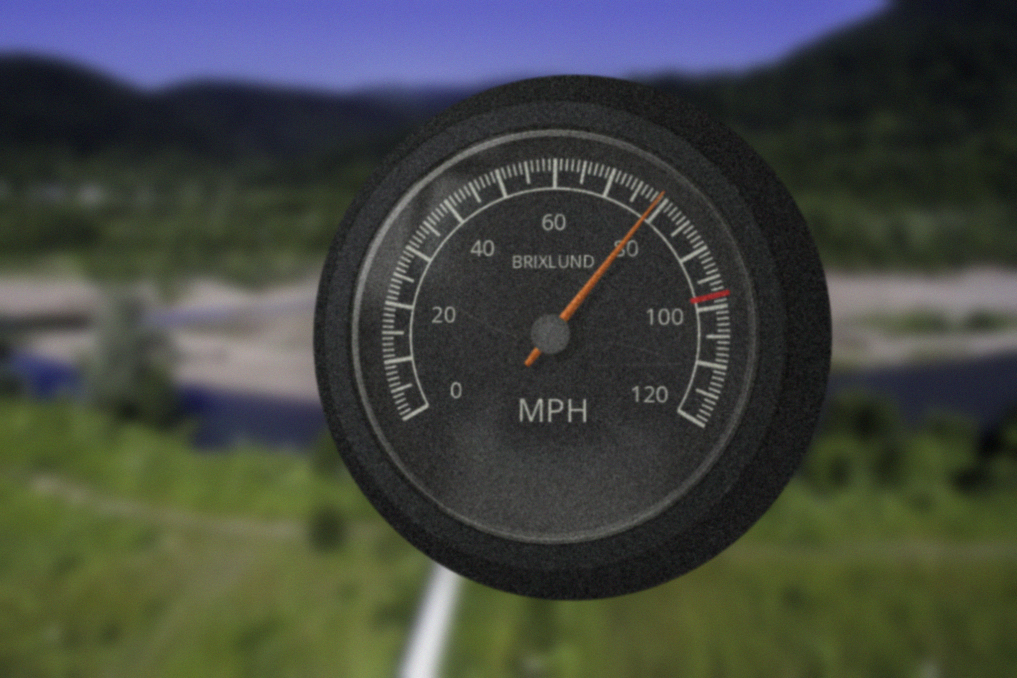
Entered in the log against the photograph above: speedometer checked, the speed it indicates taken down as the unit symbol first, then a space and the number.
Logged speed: mph 79
